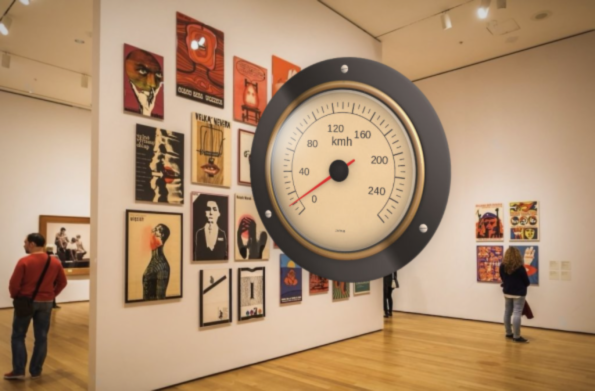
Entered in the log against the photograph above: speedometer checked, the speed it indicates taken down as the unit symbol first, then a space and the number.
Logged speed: km/h 10
